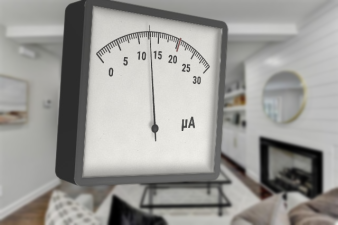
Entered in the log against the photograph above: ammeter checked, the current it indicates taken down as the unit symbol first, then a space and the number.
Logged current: µA 12.5
